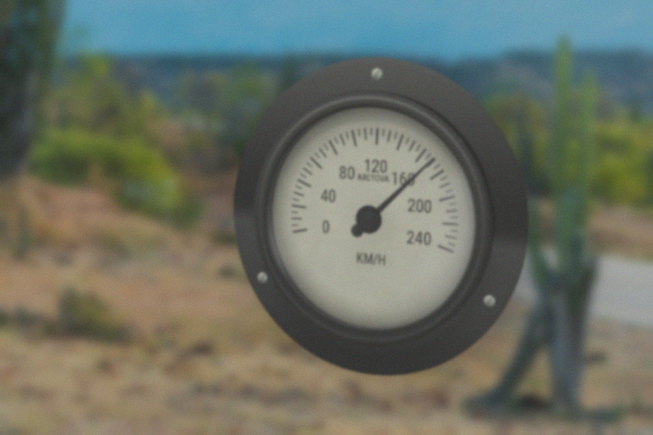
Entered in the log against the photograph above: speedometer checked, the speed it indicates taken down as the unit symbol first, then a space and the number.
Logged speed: km/h 170
